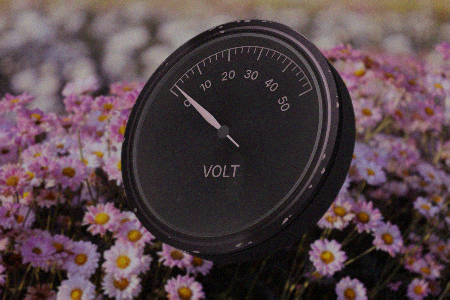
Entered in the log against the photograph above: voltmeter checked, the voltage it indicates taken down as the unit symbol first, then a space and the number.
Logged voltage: V 2
